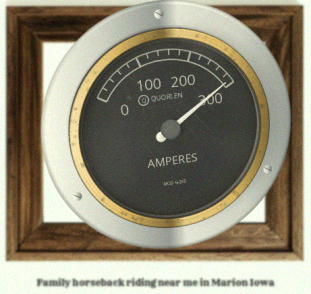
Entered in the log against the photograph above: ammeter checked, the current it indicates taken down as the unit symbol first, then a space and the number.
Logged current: A 290
